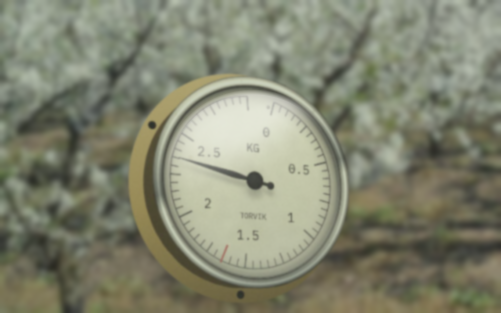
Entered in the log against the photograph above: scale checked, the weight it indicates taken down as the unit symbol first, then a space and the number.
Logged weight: kg 2.35
